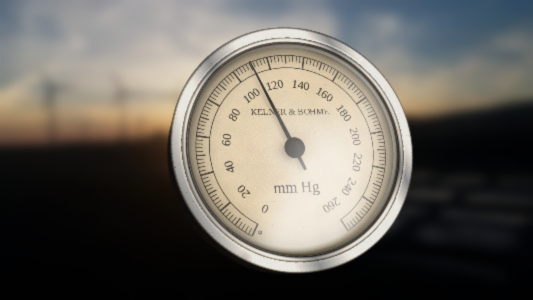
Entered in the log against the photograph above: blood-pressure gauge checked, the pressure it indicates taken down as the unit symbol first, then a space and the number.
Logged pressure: mmHg 110
